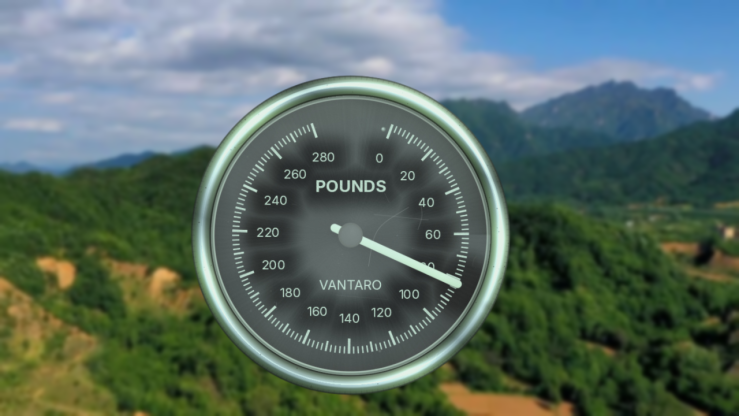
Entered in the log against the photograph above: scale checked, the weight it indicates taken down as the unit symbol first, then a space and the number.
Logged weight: lb 82
